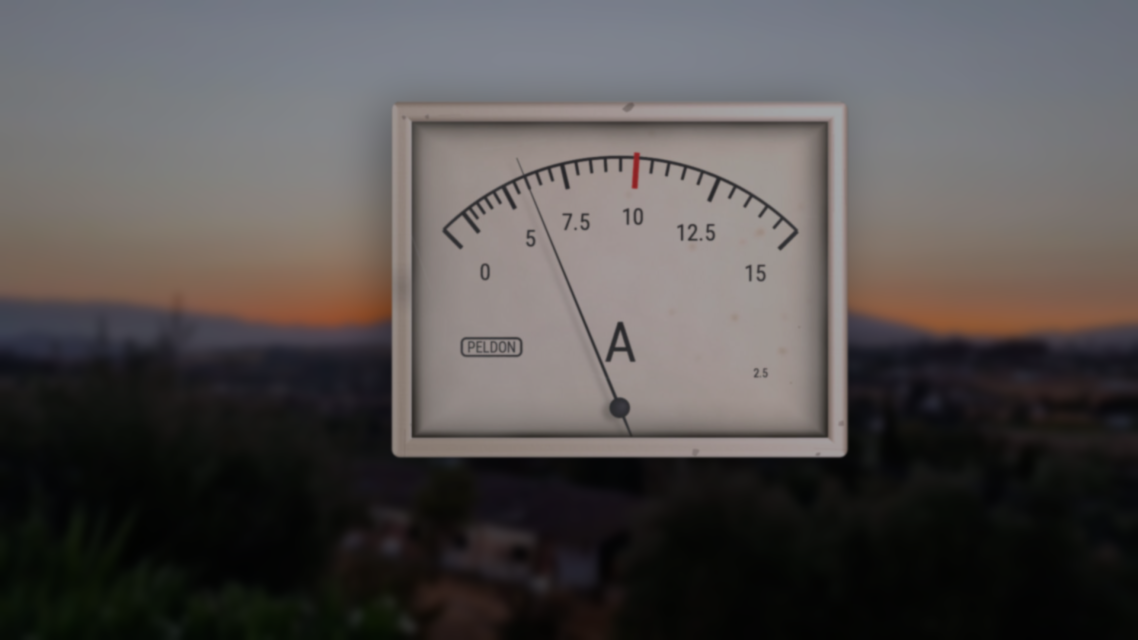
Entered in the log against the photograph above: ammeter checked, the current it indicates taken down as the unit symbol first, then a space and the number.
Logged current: A 6
